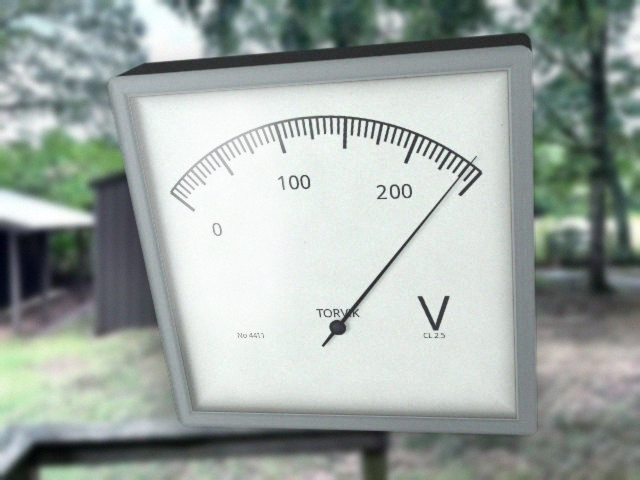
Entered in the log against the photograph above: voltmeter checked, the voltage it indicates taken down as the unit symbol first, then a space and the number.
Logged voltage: V 240
